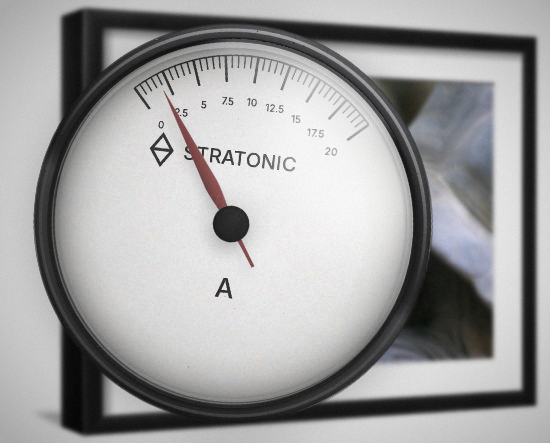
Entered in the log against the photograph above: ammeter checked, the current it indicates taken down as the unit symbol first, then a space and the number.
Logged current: A 2
